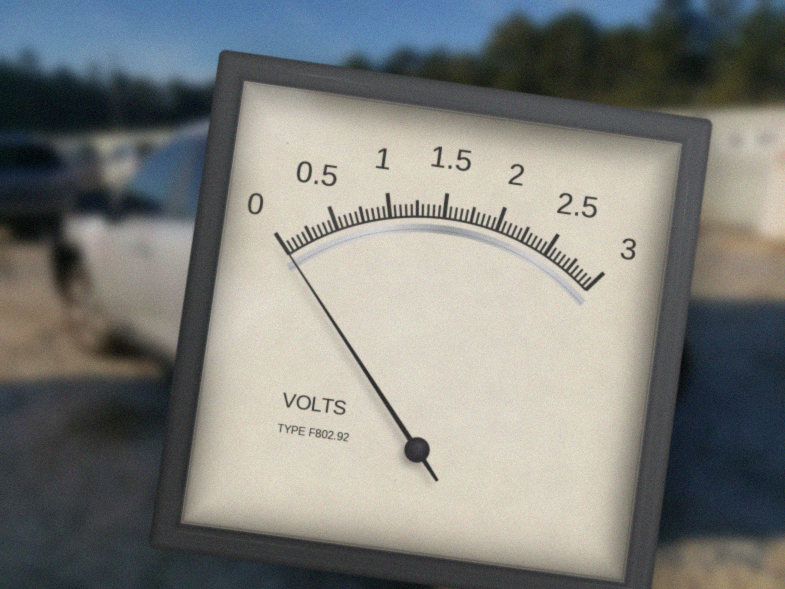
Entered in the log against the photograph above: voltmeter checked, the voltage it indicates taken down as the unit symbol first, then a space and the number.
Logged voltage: V 0
